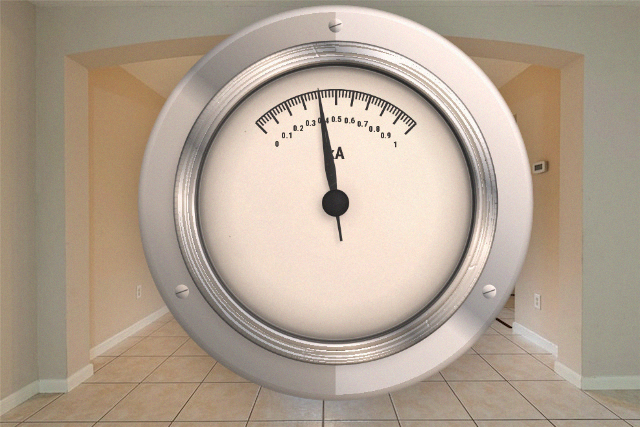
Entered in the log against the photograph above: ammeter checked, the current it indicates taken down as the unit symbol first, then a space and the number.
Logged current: kA 0.4
